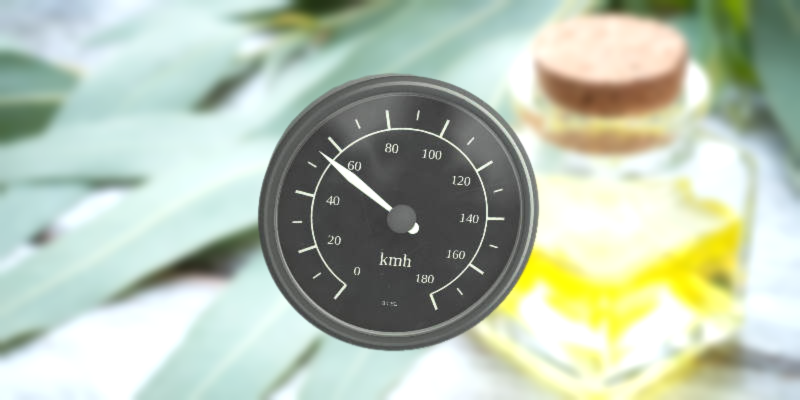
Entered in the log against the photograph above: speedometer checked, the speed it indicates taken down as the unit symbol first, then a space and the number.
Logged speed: km/h 55
